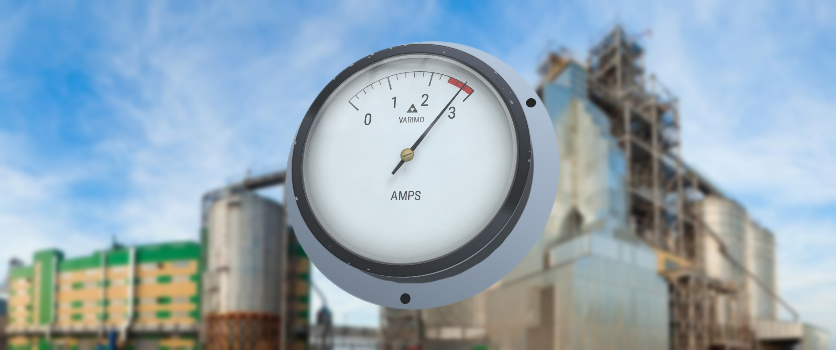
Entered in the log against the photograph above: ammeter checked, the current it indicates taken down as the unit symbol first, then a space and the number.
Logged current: A 2.8
